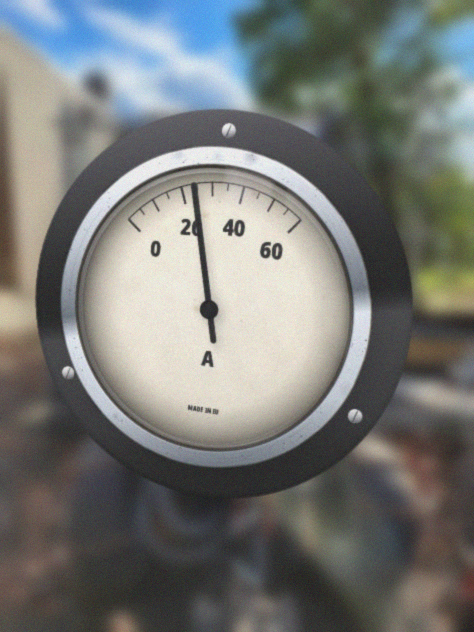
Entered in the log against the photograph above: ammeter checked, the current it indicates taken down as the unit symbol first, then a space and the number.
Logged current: A 25
